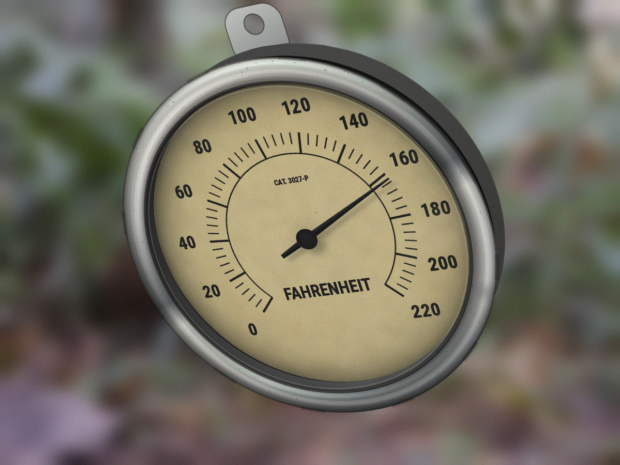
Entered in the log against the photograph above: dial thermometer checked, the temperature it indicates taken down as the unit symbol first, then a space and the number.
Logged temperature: °F 162
